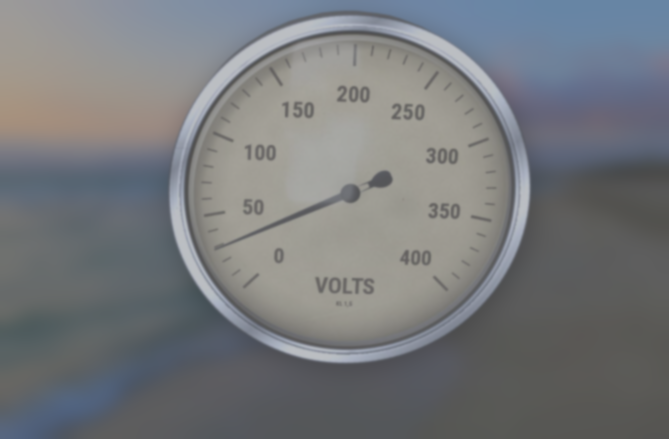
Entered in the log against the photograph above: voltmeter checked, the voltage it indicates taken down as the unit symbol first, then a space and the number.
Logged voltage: V 30
